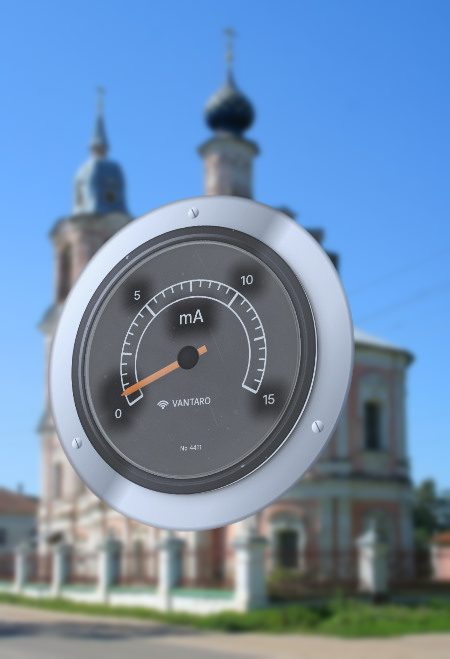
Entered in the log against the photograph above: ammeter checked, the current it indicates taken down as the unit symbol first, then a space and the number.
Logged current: mA 0.5
